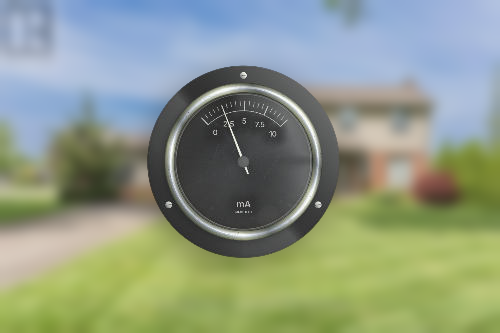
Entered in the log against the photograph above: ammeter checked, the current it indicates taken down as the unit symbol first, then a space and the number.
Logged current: mA 2.5
